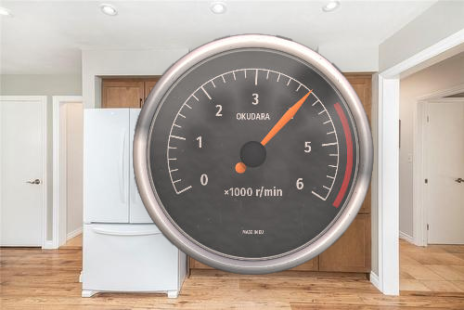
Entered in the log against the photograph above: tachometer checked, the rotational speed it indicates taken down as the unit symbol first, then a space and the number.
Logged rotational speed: rpm 4000
